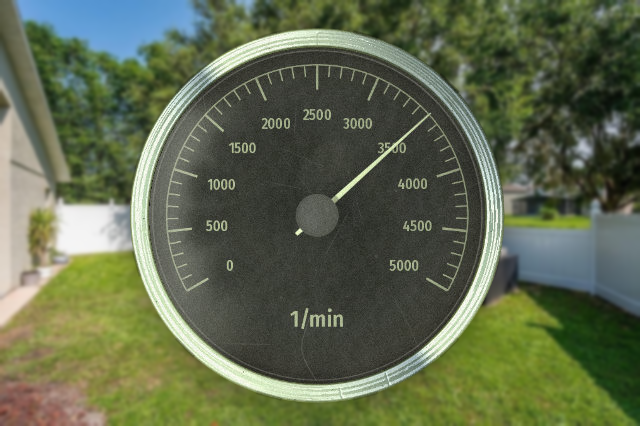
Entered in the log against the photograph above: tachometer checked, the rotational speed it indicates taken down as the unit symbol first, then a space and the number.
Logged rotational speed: rpm 3500
